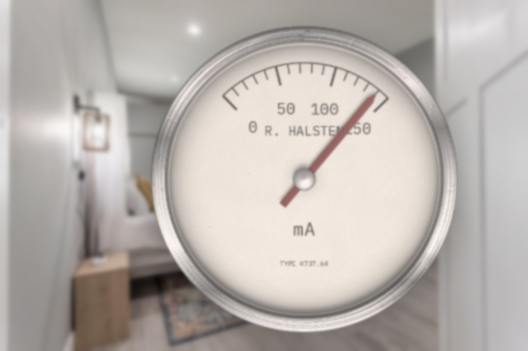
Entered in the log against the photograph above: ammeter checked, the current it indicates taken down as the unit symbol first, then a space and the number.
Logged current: mA 140
